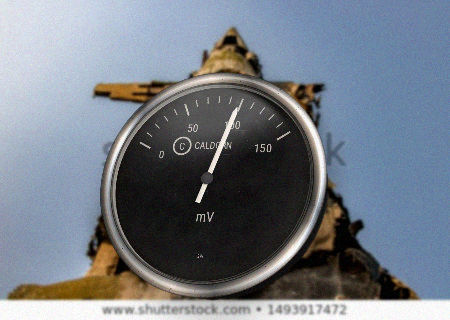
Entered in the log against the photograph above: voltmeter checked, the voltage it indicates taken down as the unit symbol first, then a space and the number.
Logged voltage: mV 100
